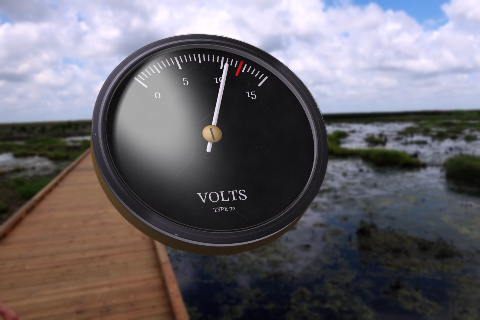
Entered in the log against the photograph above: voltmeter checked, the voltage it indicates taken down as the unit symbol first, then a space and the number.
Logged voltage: V 10.5
